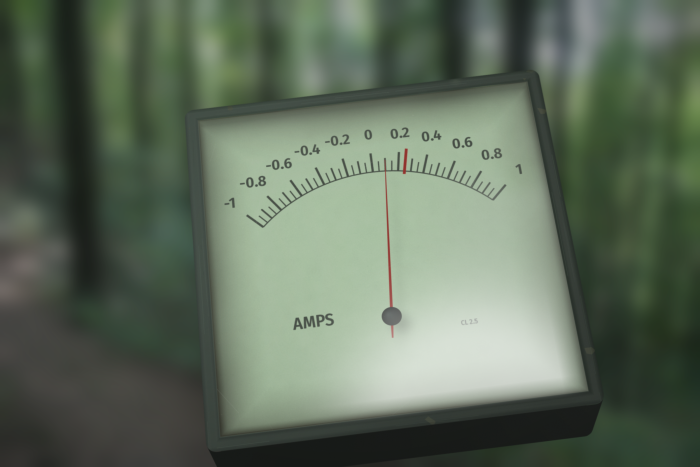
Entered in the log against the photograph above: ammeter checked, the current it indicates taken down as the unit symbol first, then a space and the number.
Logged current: A 0.1
